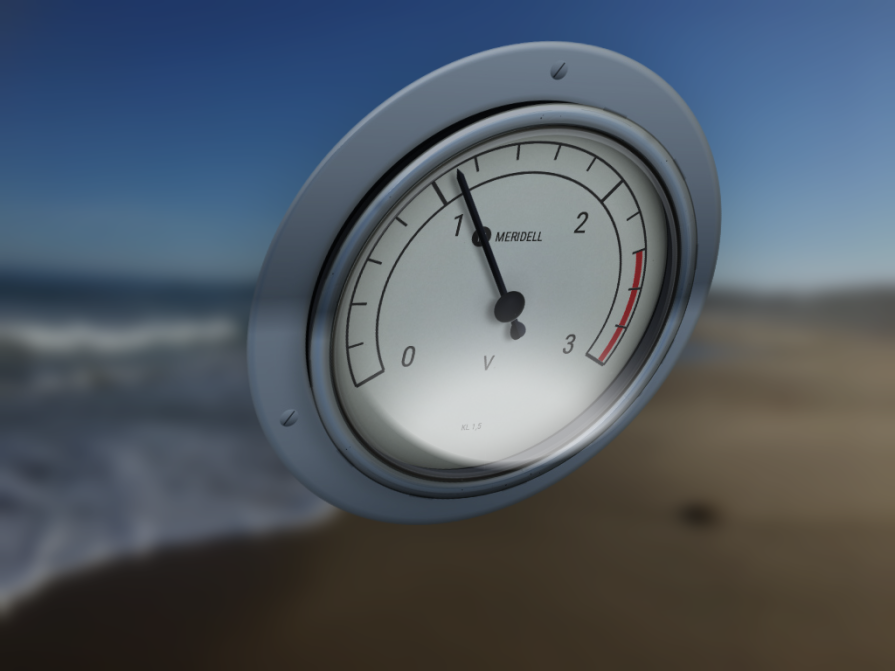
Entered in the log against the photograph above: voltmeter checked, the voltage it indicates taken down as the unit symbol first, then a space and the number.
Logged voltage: V 1.1
